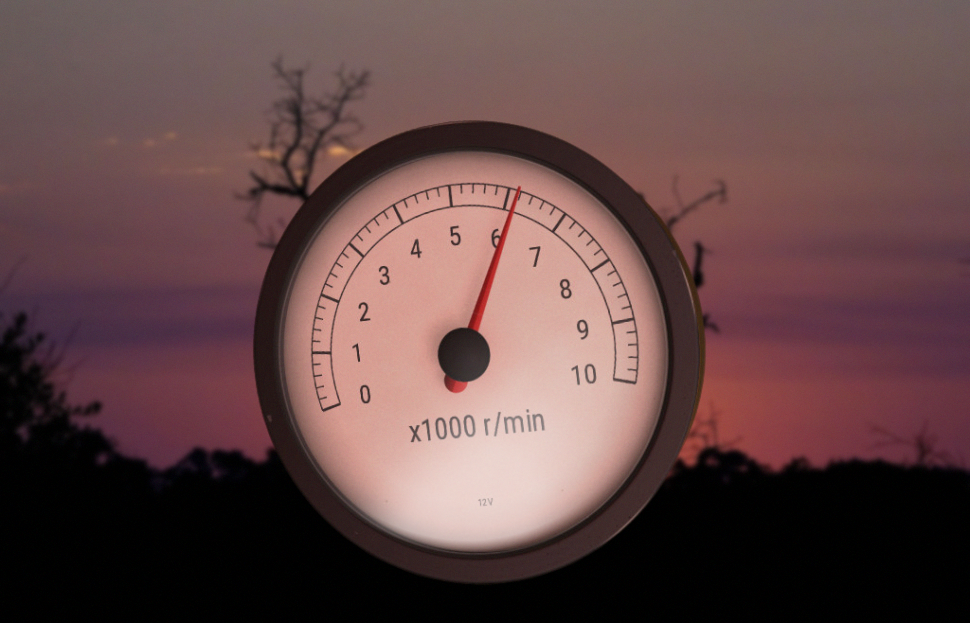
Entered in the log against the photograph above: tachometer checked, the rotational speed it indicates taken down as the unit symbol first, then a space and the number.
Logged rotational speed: rpm 6200
